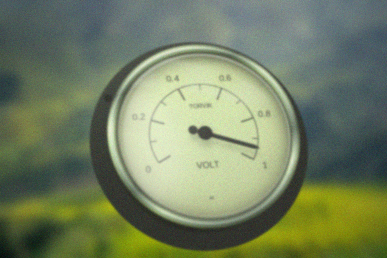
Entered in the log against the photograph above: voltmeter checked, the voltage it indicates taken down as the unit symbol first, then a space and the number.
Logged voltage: V 0.95
